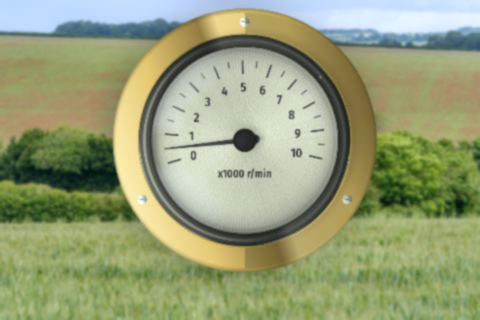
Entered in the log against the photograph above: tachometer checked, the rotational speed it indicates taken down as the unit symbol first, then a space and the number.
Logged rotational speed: rpm 500
